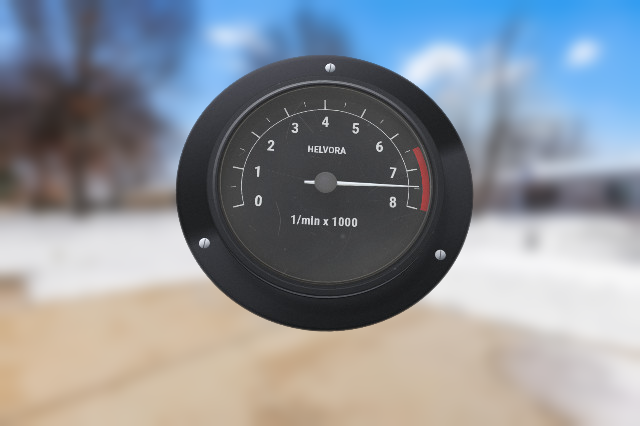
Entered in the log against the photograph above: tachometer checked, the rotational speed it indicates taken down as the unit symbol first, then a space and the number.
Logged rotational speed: rpm 7500
